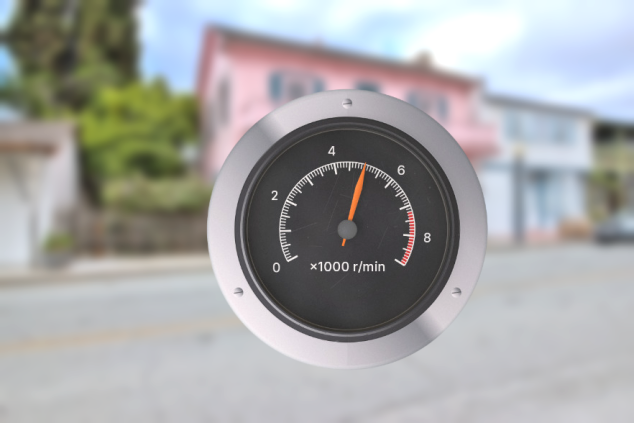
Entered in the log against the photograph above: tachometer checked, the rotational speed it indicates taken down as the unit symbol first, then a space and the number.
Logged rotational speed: rpm 5000
